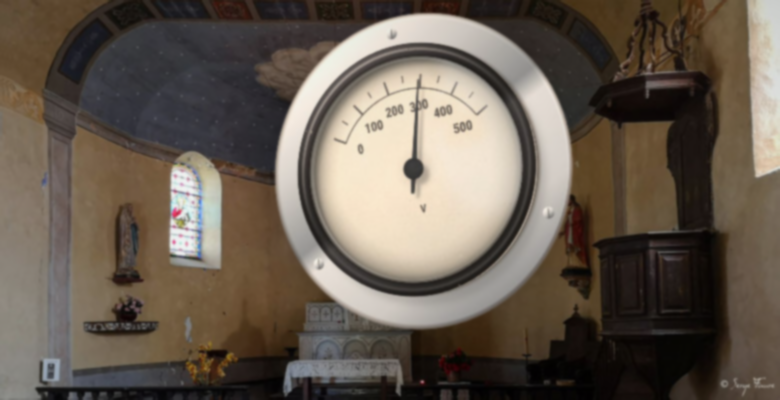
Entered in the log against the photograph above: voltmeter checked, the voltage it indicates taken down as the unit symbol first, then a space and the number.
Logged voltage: V 300
